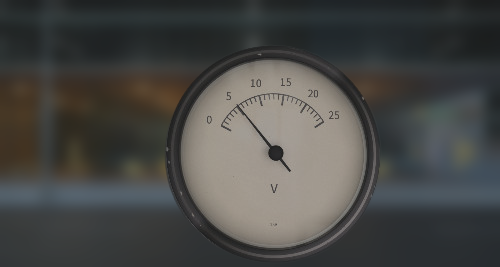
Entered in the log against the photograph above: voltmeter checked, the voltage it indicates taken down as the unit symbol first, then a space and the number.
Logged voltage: V 5
